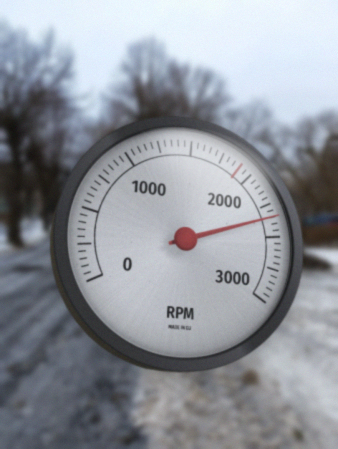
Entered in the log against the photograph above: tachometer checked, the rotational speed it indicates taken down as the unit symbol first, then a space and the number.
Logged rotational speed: rpm 2350
